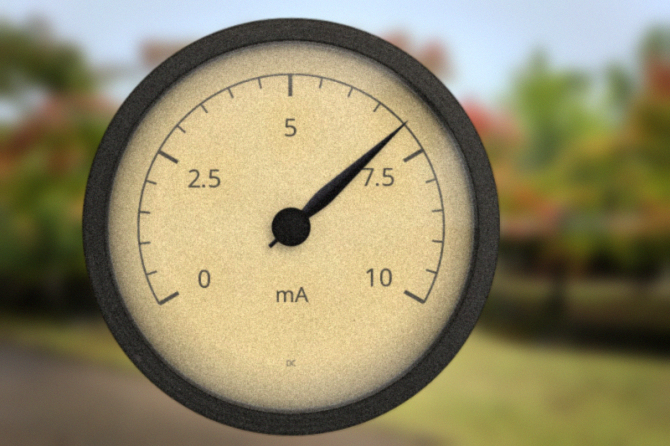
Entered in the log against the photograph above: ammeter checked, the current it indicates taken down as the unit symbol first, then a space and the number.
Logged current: mA 7
